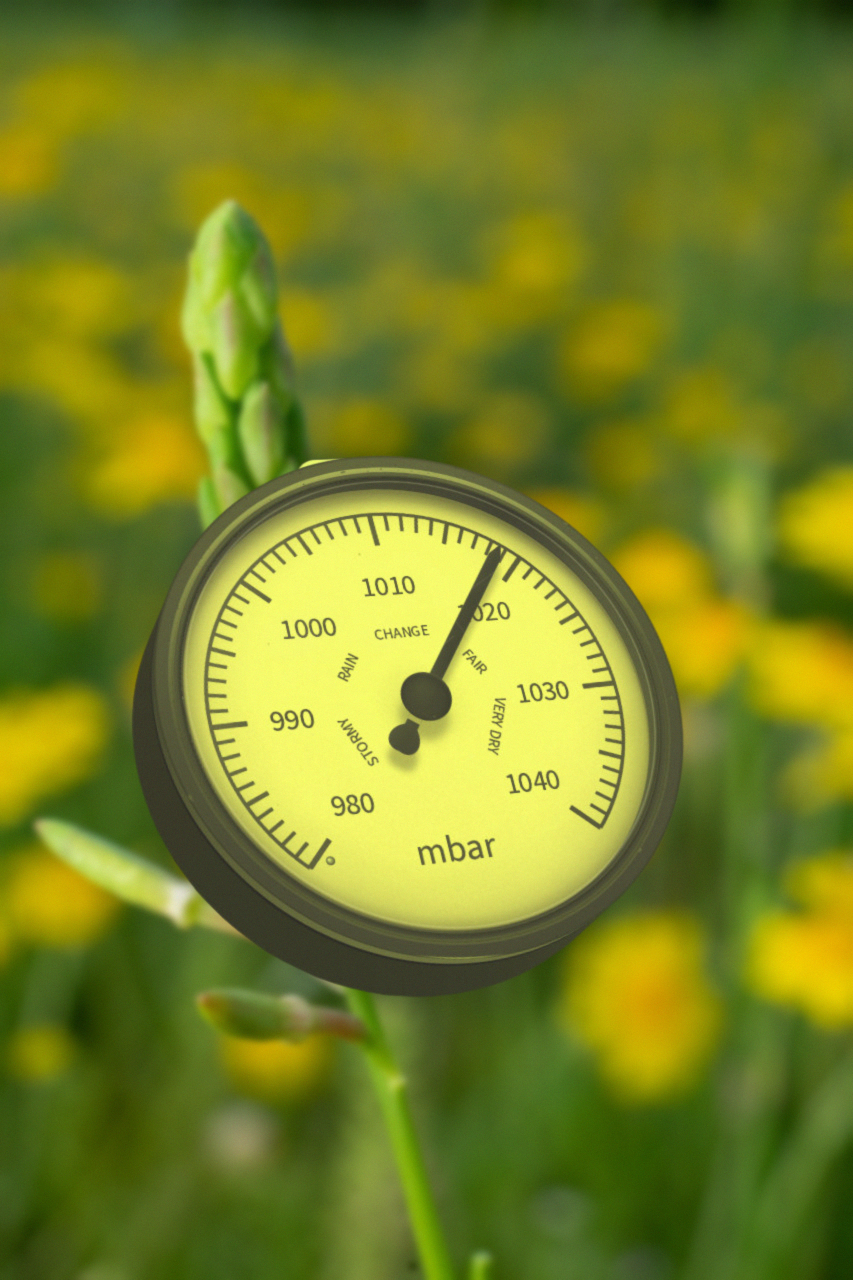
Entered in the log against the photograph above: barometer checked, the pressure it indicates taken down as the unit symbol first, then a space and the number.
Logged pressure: mbar 1018.5
